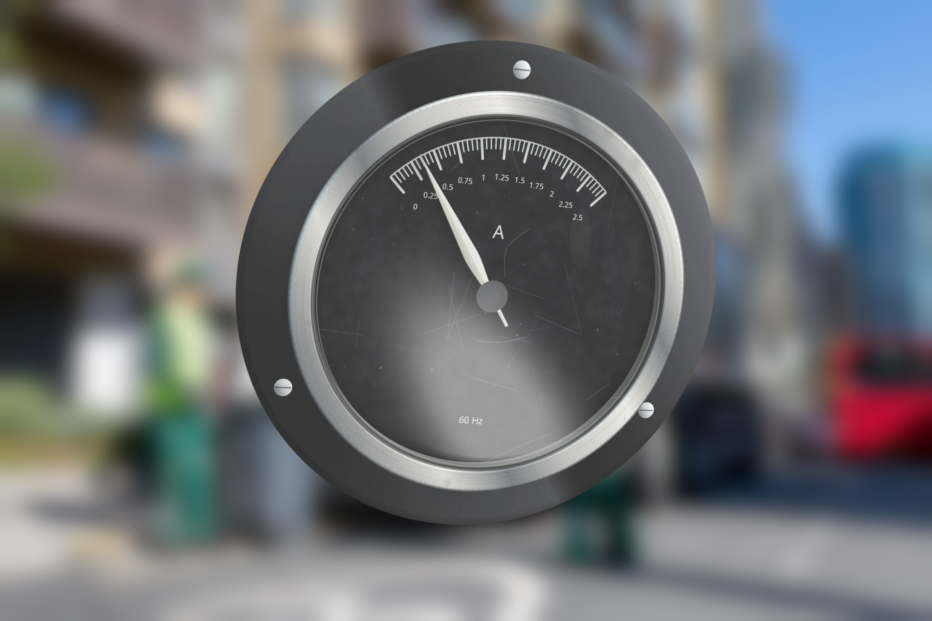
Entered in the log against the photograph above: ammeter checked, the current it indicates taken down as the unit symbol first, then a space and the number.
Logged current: A 0.35
